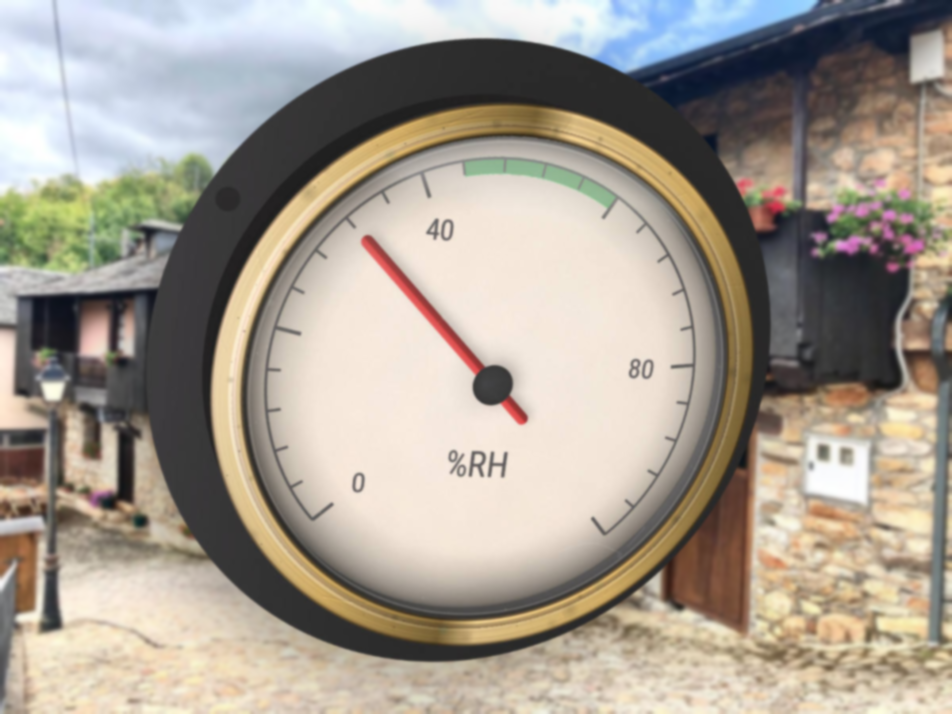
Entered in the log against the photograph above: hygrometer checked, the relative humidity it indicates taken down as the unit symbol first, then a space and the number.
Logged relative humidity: % 32
